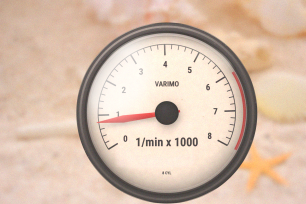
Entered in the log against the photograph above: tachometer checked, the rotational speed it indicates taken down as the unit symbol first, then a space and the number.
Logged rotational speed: rpm 800
